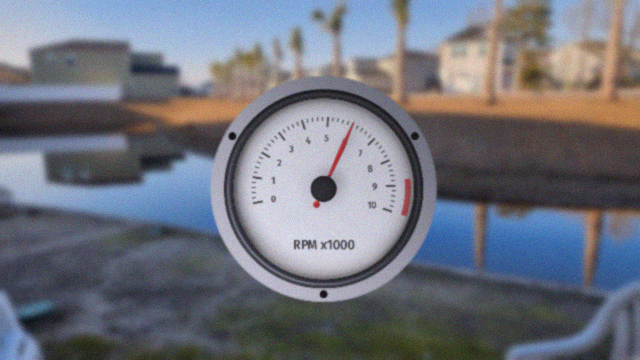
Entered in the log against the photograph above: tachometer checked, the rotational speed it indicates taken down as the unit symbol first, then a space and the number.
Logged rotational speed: rpm 6000
